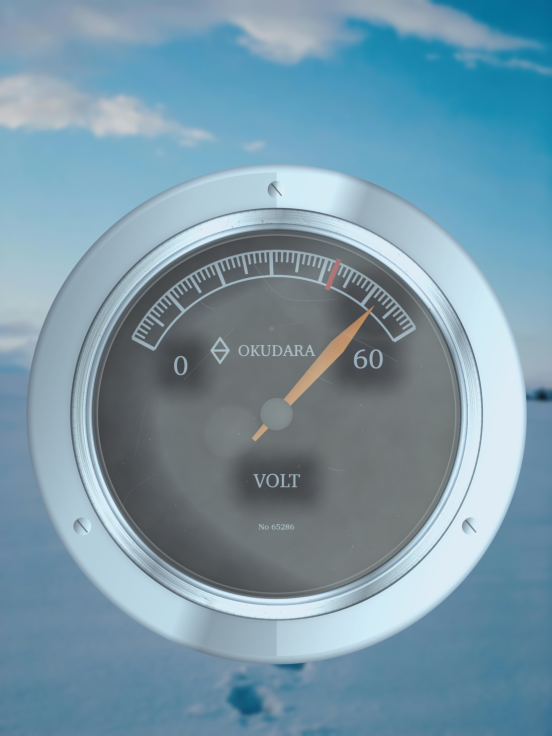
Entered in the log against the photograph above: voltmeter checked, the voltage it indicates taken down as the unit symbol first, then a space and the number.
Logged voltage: V 52
